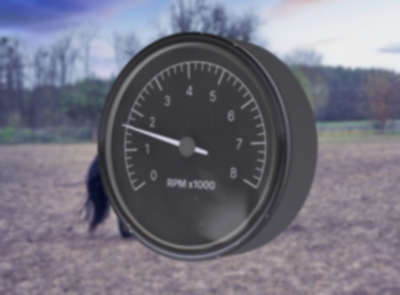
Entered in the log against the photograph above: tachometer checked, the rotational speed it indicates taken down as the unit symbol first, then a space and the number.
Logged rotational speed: rpm 1600
